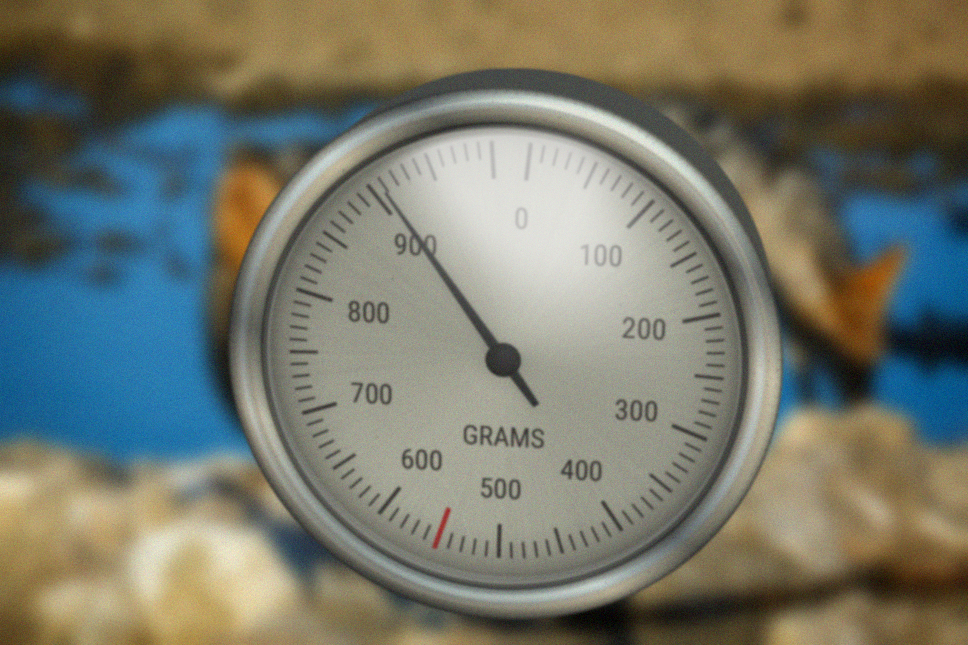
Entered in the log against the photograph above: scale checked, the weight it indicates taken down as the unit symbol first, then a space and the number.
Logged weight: g 910
